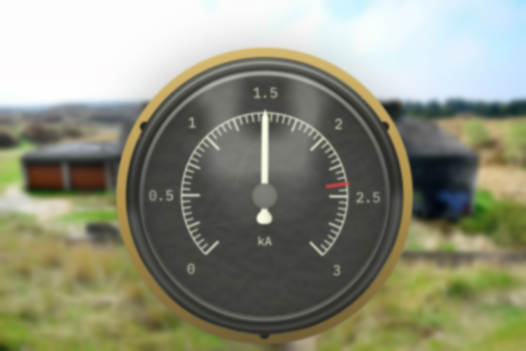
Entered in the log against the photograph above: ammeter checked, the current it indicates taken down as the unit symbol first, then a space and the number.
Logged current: kA 1.5
